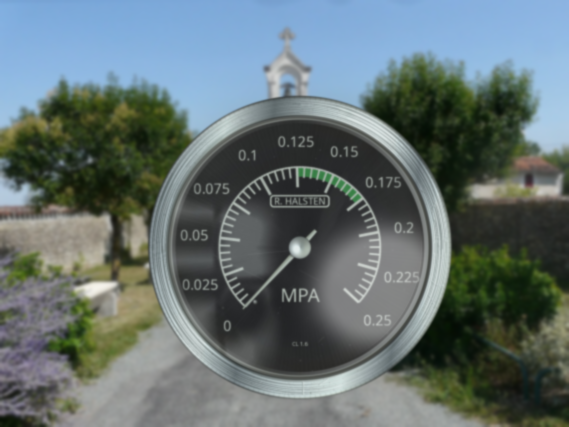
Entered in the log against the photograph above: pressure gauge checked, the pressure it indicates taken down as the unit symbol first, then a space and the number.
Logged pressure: MPa 0
